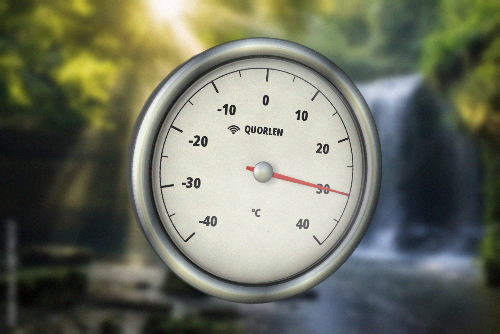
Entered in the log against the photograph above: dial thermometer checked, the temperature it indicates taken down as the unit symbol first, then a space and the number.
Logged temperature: °C 30
